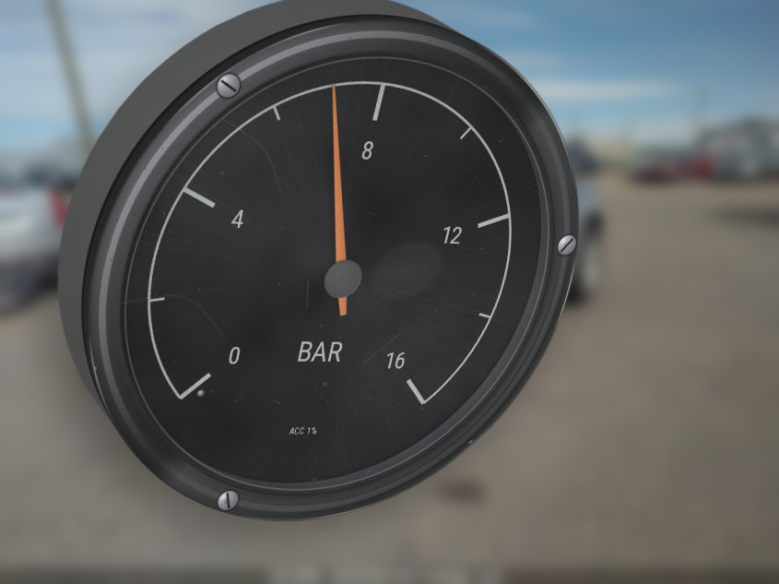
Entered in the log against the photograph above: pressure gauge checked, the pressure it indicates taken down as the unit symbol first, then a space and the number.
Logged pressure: bar 7
